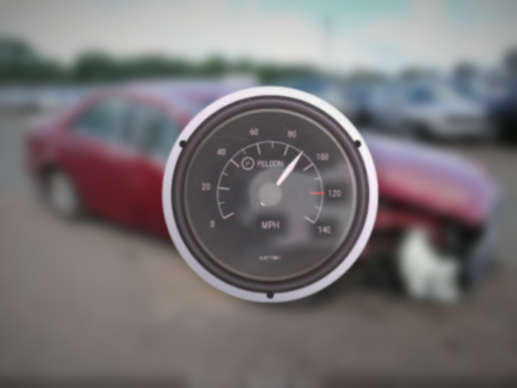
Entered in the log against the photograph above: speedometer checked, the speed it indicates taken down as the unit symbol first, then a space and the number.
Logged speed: mph 90
